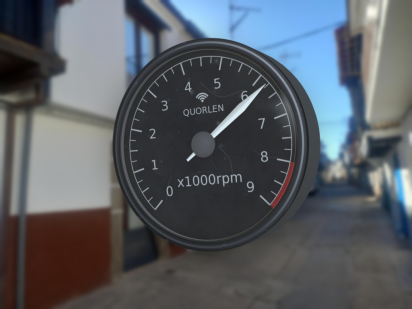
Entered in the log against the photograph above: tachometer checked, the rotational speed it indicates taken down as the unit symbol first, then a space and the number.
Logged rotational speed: rpm 6250
